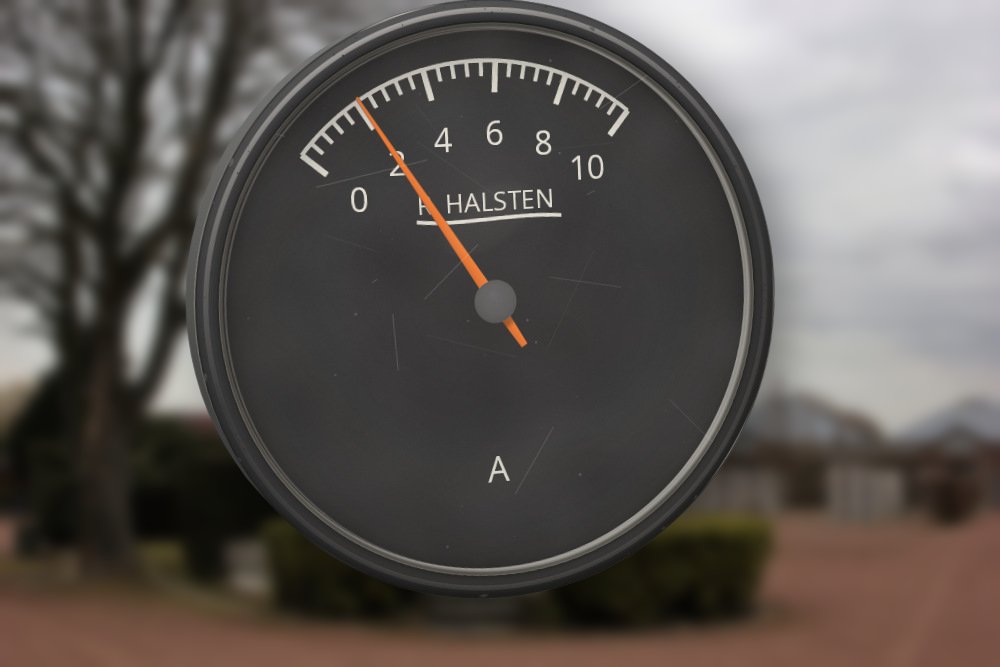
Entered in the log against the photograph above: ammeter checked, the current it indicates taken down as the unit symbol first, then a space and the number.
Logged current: A 2
